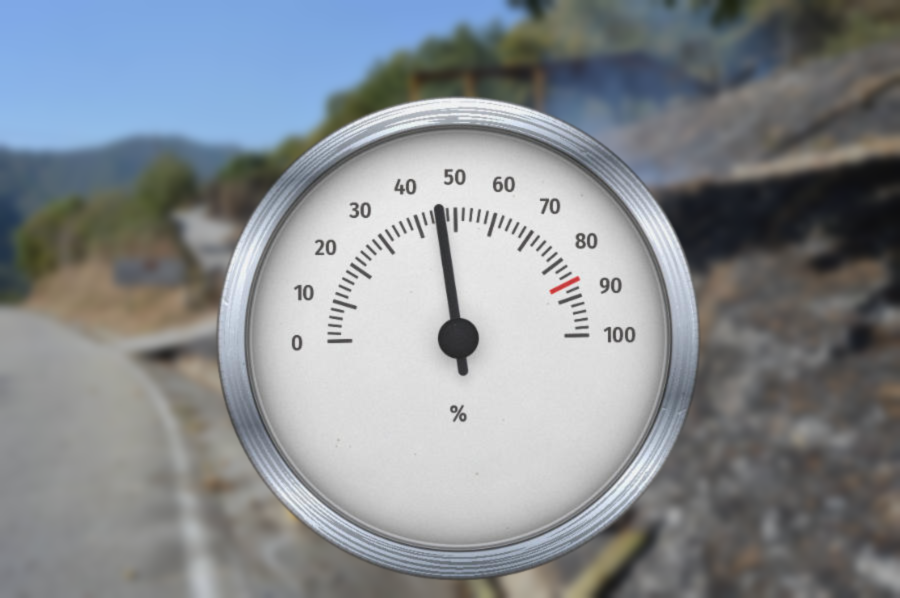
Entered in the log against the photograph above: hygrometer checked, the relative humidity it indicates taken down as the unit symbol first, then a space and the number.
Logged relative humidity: % 46
